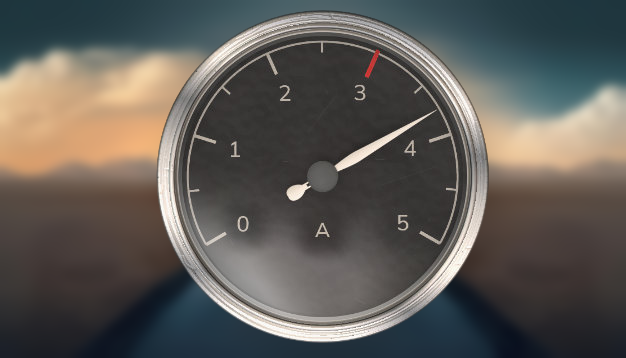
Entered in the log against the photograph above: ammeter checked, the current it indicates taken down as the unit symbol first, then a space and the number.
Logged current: A 3.75
